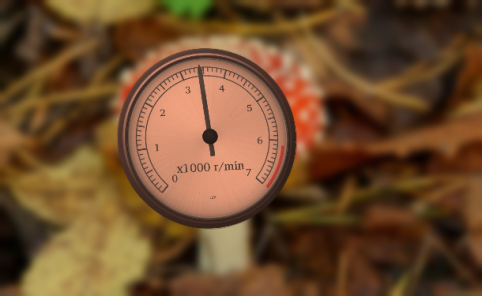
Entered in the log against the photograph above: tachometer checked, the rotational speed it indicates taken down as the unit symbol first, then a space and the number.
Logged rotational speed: rpm 3400
